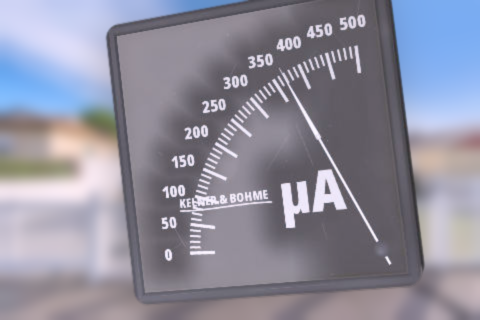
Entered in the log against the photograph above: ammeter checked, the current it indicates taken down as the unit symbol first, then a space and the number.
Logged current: µA 370
